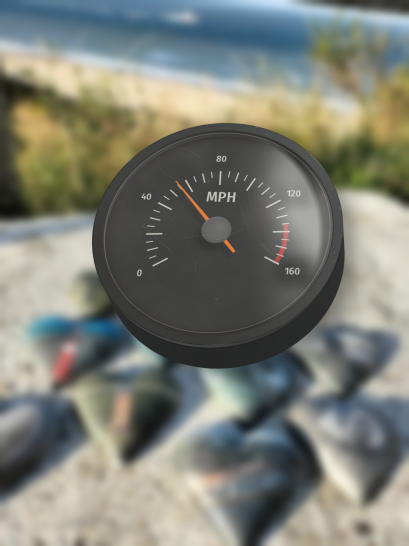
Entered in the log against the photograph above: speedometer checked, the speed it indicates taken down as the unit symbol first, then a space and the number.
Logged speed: mph 55
